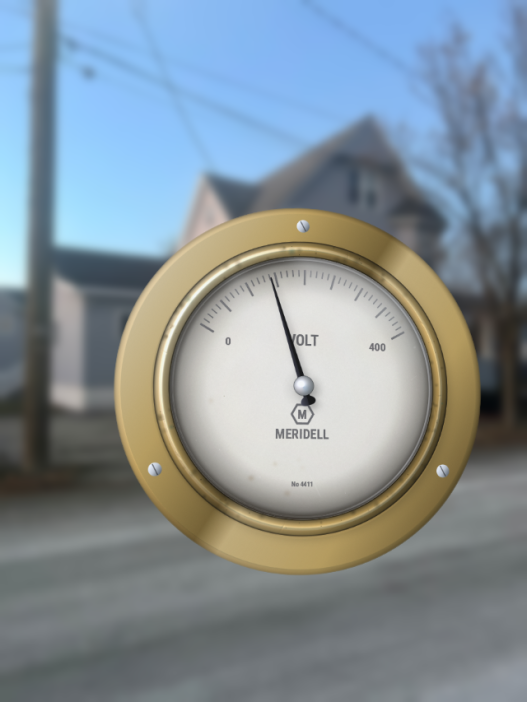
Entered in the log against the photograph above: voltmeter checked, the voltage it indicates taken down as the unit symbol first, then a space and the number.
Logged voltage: V 140
